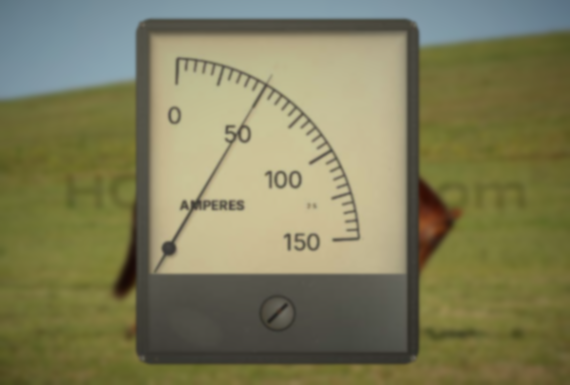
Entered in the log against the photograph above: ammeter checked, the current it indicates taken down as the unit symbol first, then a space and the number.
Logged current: A 50
